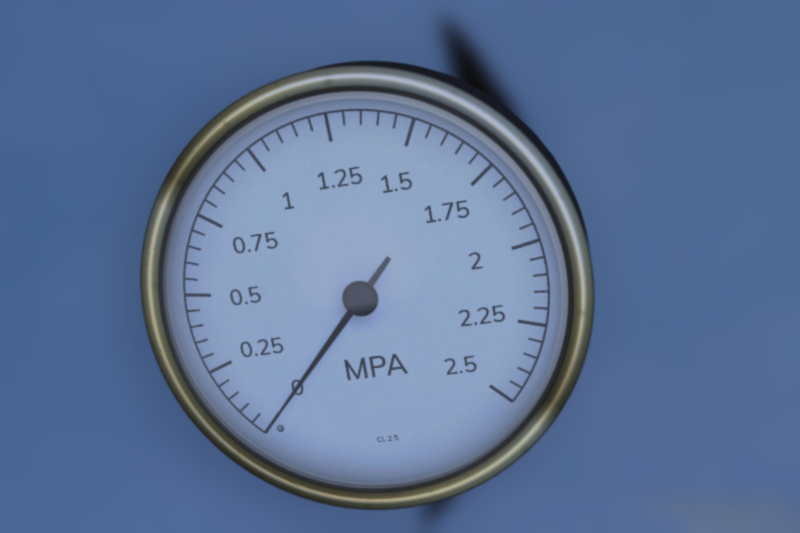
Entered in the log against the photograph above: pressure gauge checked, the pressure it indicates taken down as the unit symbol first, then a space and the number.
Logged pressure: MPa 0
